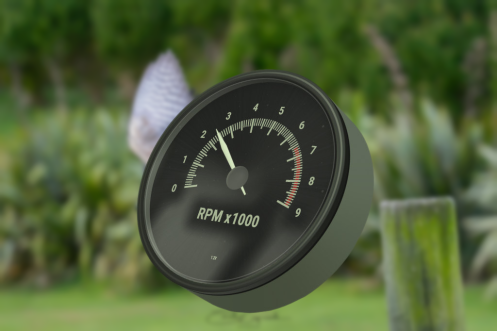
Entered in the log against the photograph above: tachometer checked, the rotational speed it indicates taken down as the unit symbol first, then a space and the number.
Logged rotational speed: rpm 2500
